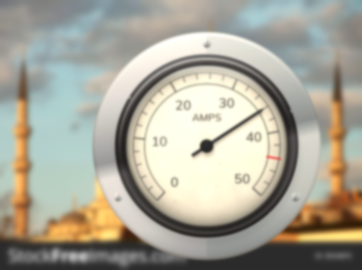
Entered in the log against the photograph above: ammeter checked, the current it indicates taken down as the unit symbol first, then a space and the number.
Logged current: A 36
